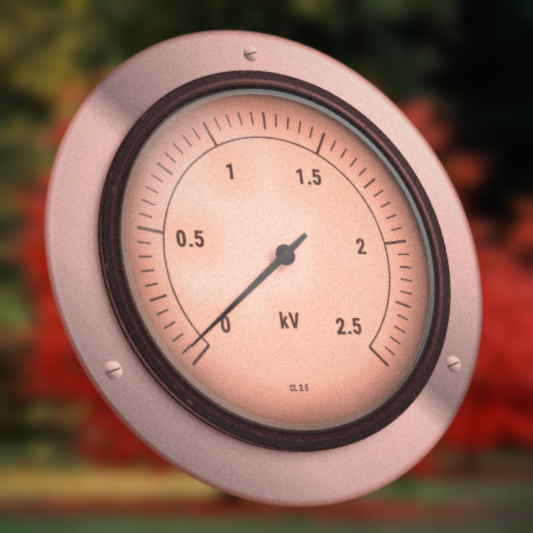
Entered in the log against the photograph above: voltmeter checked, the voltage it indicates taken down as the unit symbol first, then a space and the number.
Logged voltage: kV 0.05
